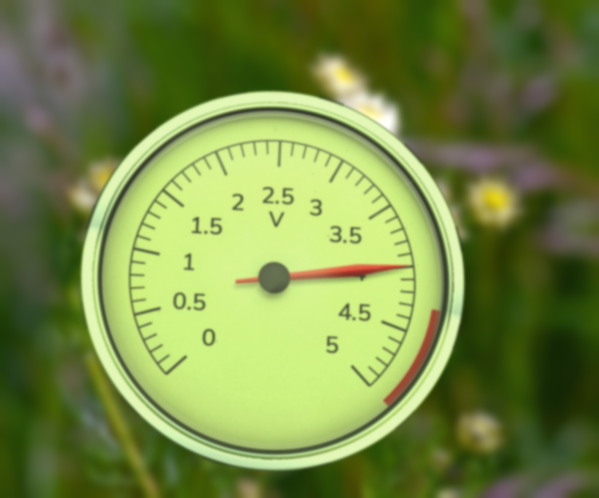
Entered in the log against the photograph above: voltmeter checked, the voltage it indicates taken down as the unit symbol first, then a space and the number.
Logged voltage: V 4
